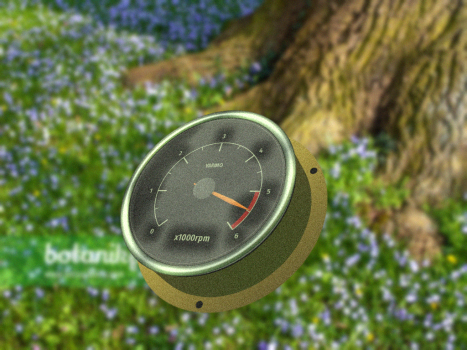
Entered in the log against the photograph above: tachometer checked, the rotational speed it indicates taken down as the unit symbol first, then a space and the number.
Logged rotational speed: rpm 5500
